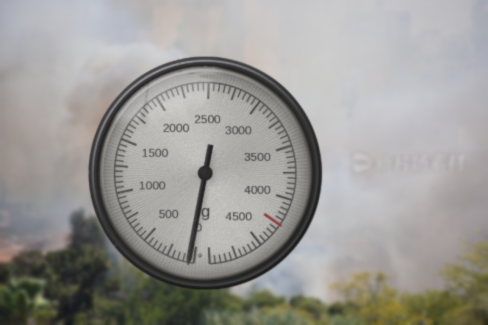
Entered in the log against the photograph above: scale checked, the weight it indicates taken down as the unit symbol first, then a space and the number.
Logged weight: g 50
